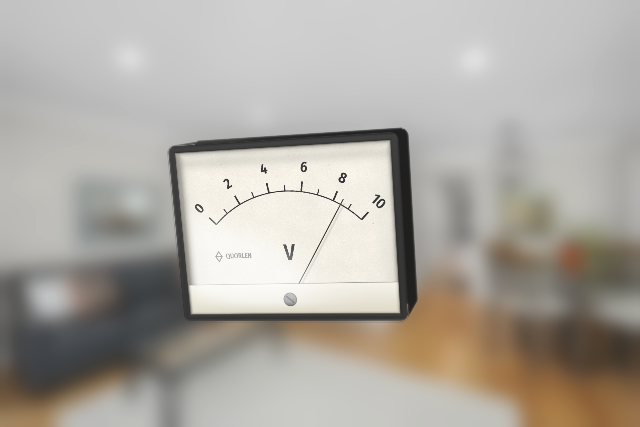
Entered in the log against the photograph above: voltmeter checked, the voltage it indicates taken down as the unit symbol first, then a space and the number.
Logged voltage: V 8.5
